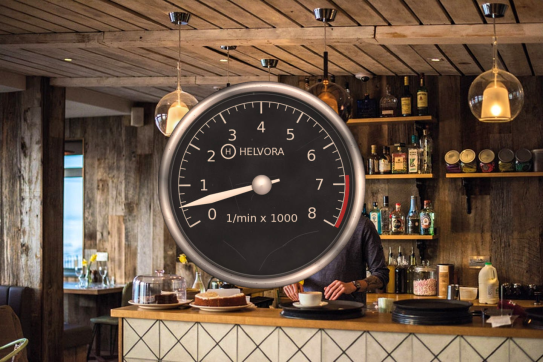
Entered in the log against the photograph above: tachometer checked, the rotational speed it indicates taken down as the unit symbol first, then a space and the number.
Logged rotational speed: rpm 500
